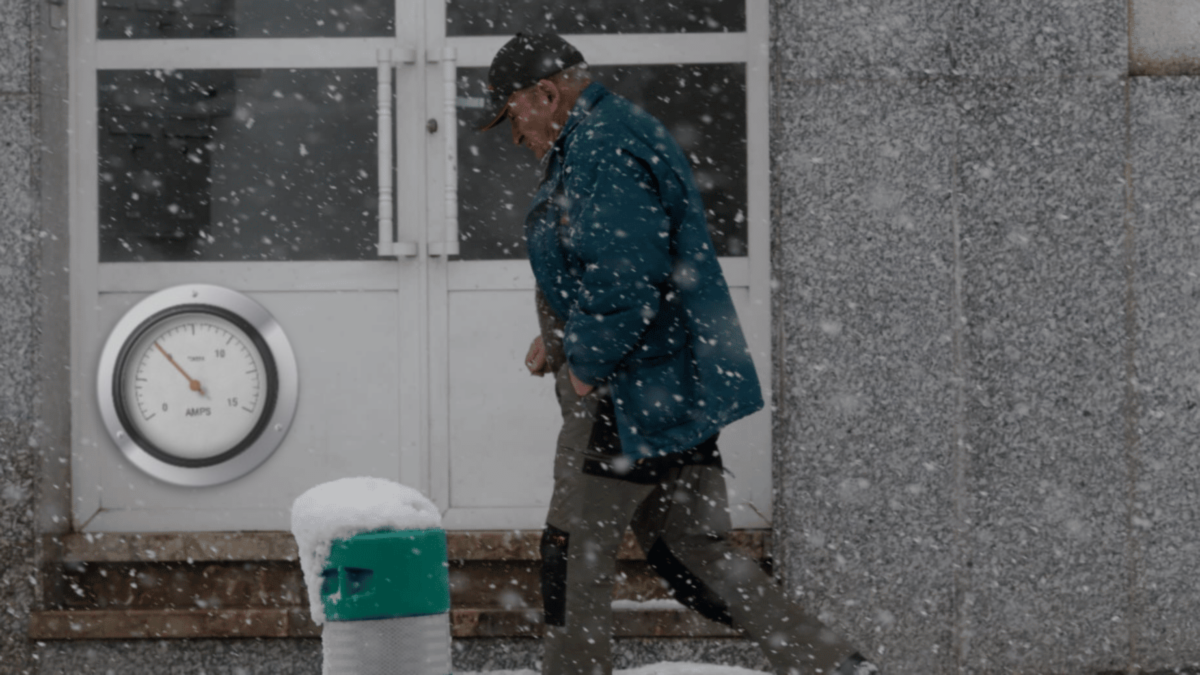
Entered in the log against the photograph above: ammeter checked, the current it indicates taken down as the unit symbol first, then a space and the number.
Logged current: A 5
